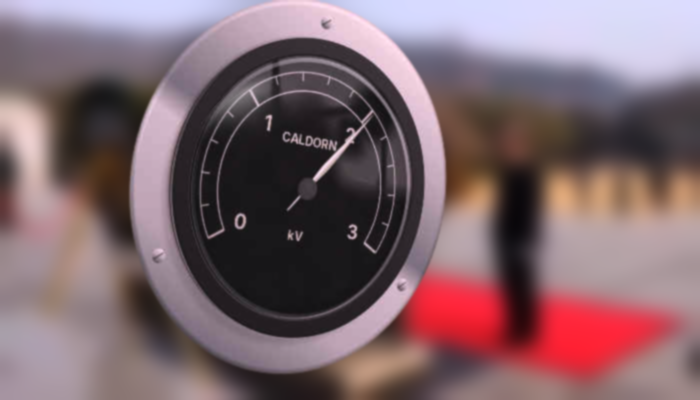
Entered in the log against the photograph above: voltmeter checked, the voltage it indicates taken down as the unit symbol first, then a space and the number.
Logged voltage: kV 2
